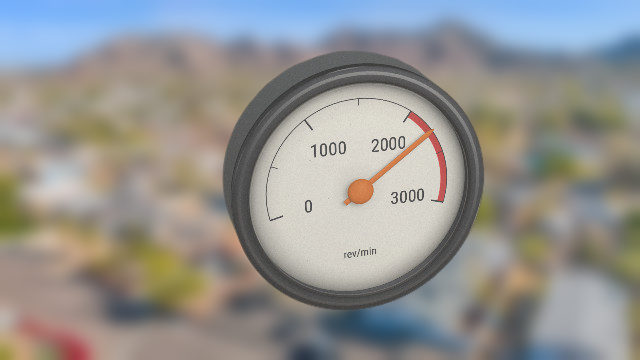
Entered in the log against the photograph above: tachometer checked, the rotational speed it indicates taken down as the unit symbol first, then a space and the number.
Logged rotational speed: rpm 2250
